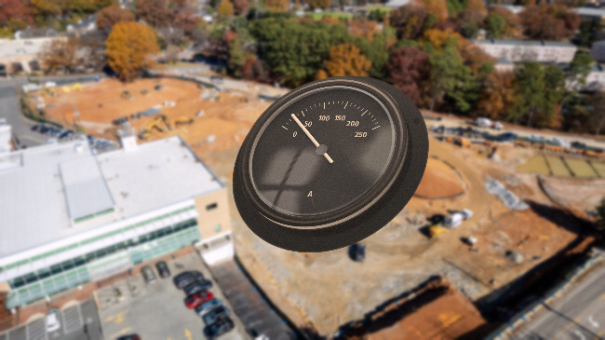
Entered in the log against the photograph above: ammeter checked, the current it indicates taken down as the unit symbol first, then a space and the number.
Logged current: A 30
